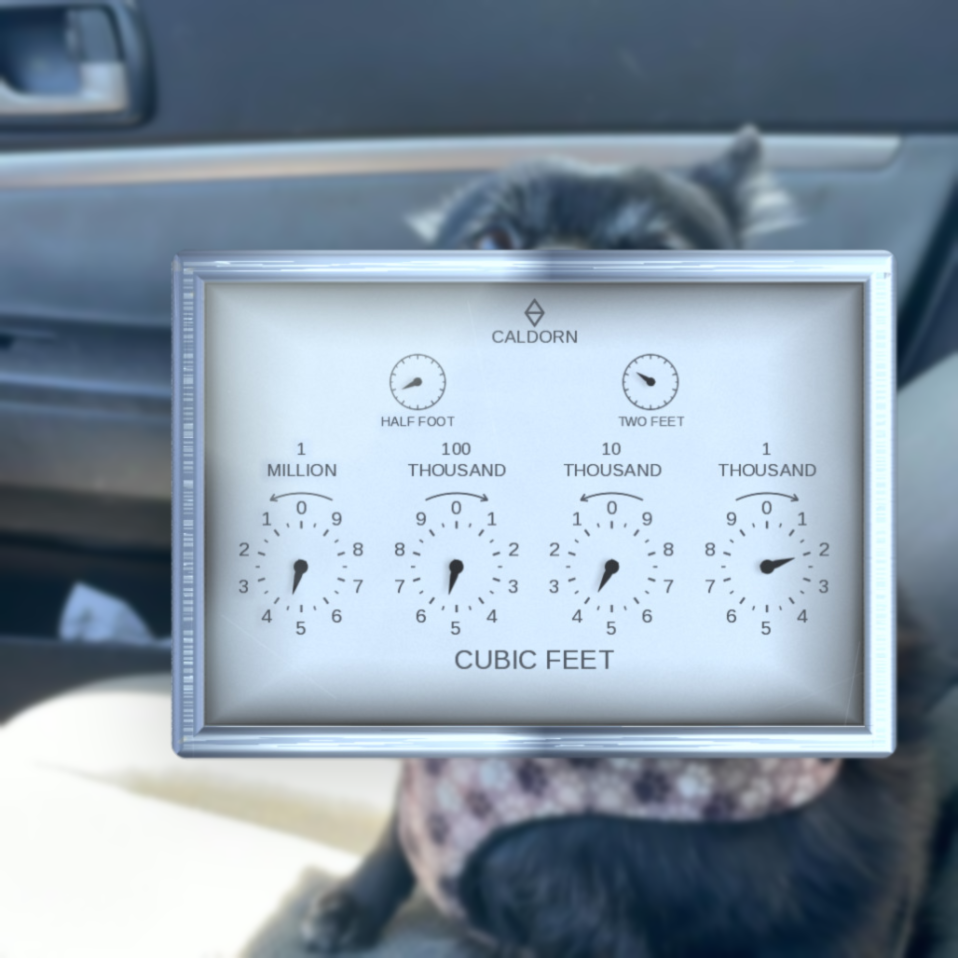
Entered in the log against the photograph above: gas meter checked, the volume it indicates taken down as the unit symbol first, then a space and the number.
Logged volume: ft³ 454200
